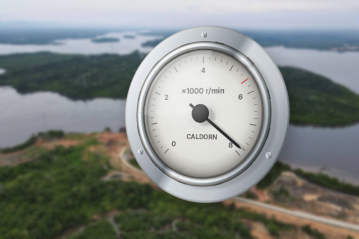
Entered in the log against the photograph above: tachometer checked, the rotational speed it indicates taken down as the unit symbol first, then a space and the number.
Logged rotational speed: rpm 7800
